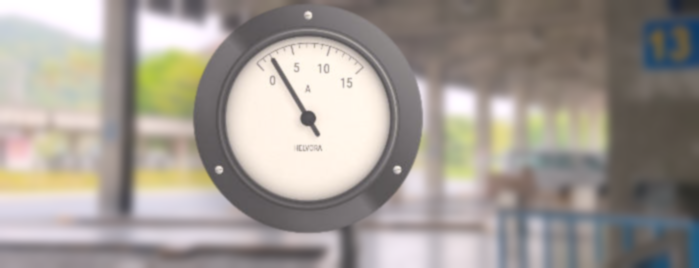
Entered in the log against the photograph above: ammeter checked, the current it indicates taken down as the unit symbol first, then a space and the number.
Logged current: A 2
